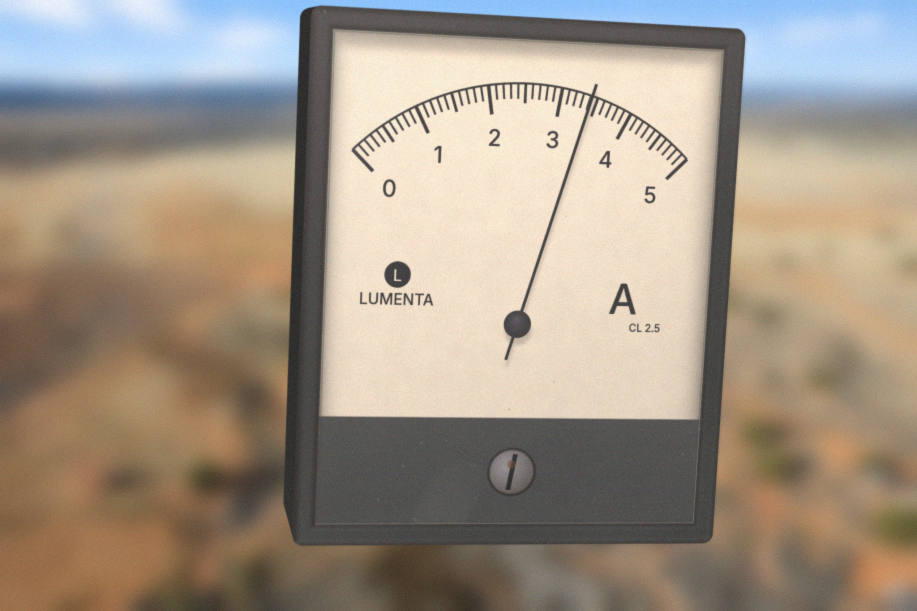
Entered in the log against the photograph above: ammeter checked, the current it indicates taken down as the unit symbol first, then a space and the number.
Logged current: A 3.4
